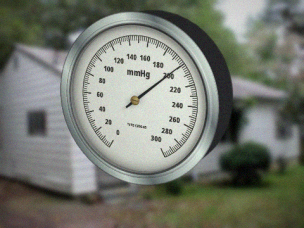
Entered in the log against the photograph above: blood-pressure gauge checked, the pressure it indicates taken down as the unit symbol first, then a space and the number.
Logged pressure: mmHg 200
